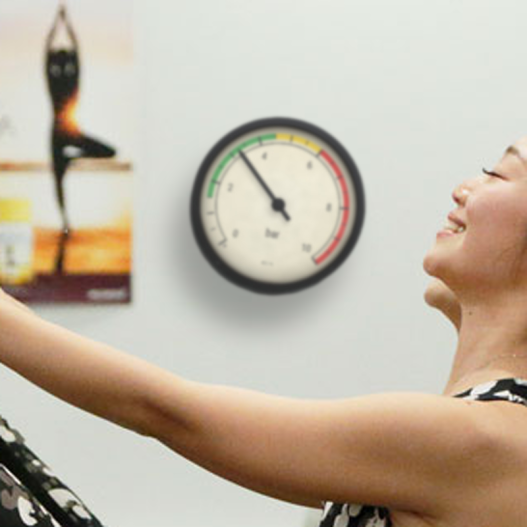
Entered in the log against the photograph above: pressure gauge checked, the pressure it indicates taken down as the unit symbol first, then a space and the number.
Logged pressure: bar 3.25
